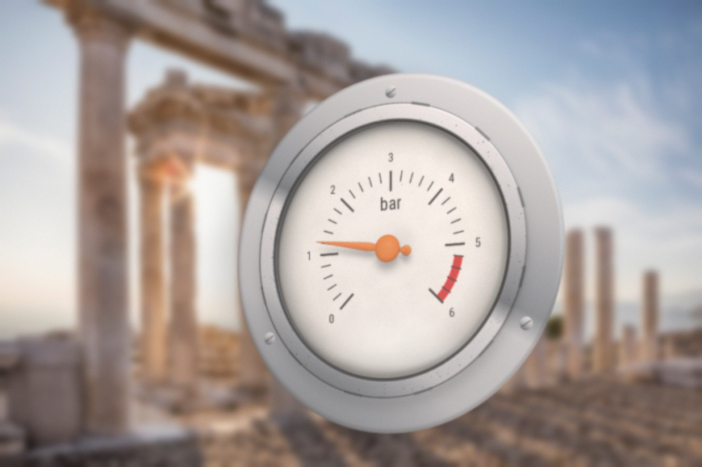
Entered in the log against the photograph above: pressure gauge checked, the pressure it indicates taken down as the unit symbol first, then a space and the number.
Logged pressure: bar 1.2
